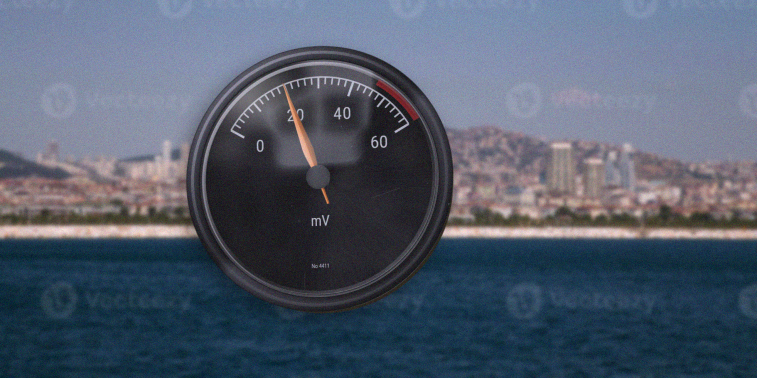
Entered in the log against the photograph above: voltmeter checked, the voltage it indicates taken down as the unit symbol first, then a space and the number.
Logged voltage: mV 20
